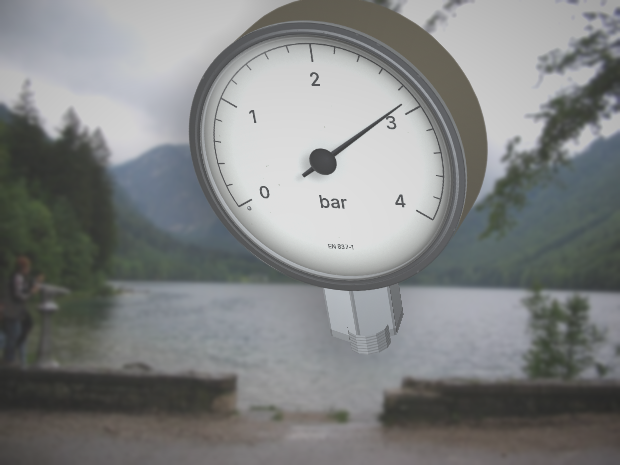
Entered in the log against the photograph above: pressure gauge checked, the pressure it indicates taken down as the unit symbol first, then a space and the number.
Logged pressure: bar 2.9
